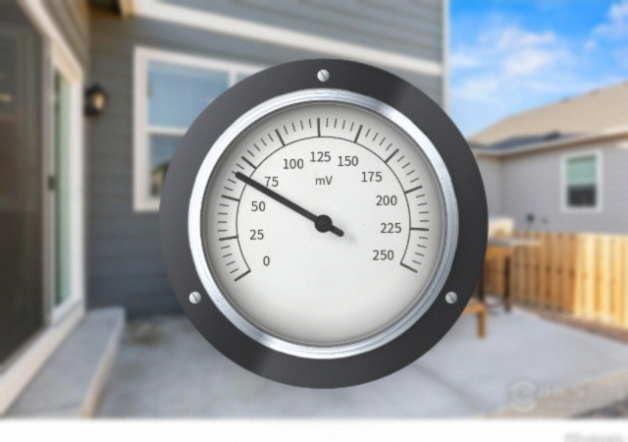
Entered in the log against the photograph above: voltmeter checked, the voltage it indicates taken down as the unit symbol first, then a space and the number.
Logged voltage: mV 65
